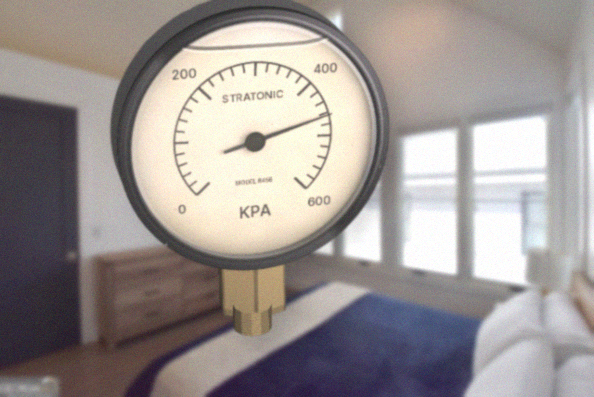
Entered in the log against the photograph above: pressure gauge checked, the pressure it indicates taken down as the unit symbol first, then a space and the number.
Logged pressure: kPa 460
